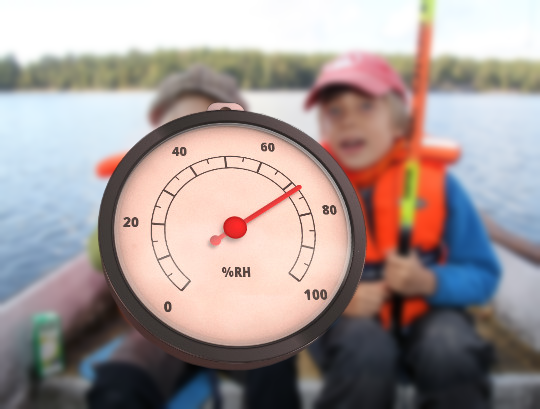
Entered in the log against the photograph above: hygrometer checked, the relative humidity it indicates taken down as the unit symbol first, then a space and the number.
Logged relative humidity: % 72.5
